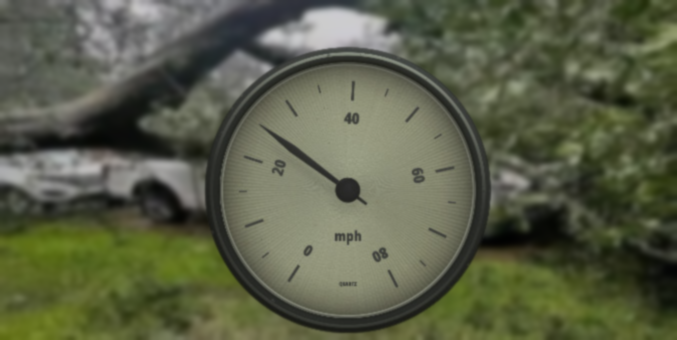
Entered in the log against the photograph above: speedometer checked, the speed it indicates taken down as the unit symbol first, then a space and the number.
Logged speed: mph 25
